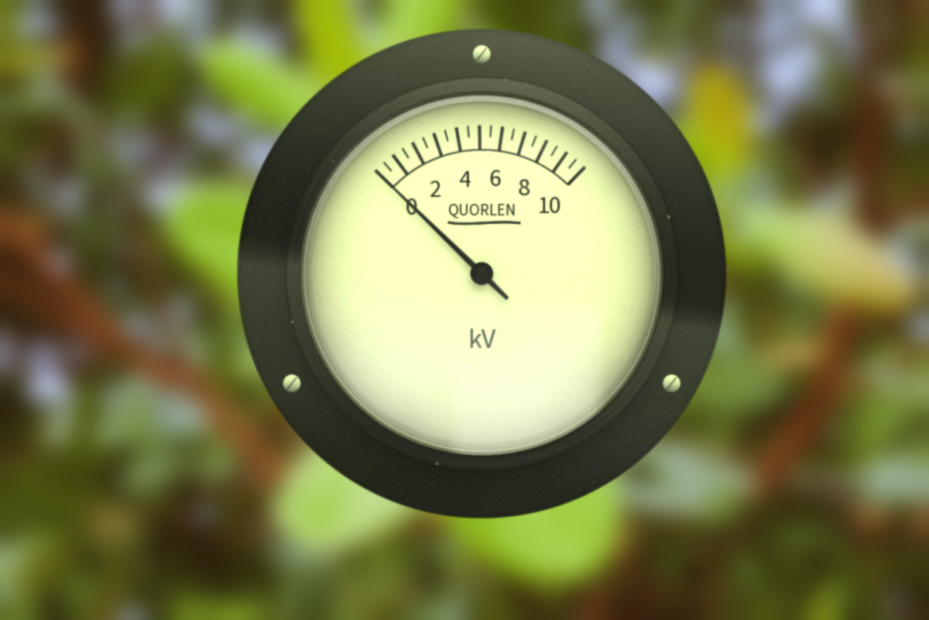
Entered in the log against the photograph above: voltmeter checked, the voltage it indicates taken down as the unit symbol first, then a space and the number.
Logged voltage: kV 0
